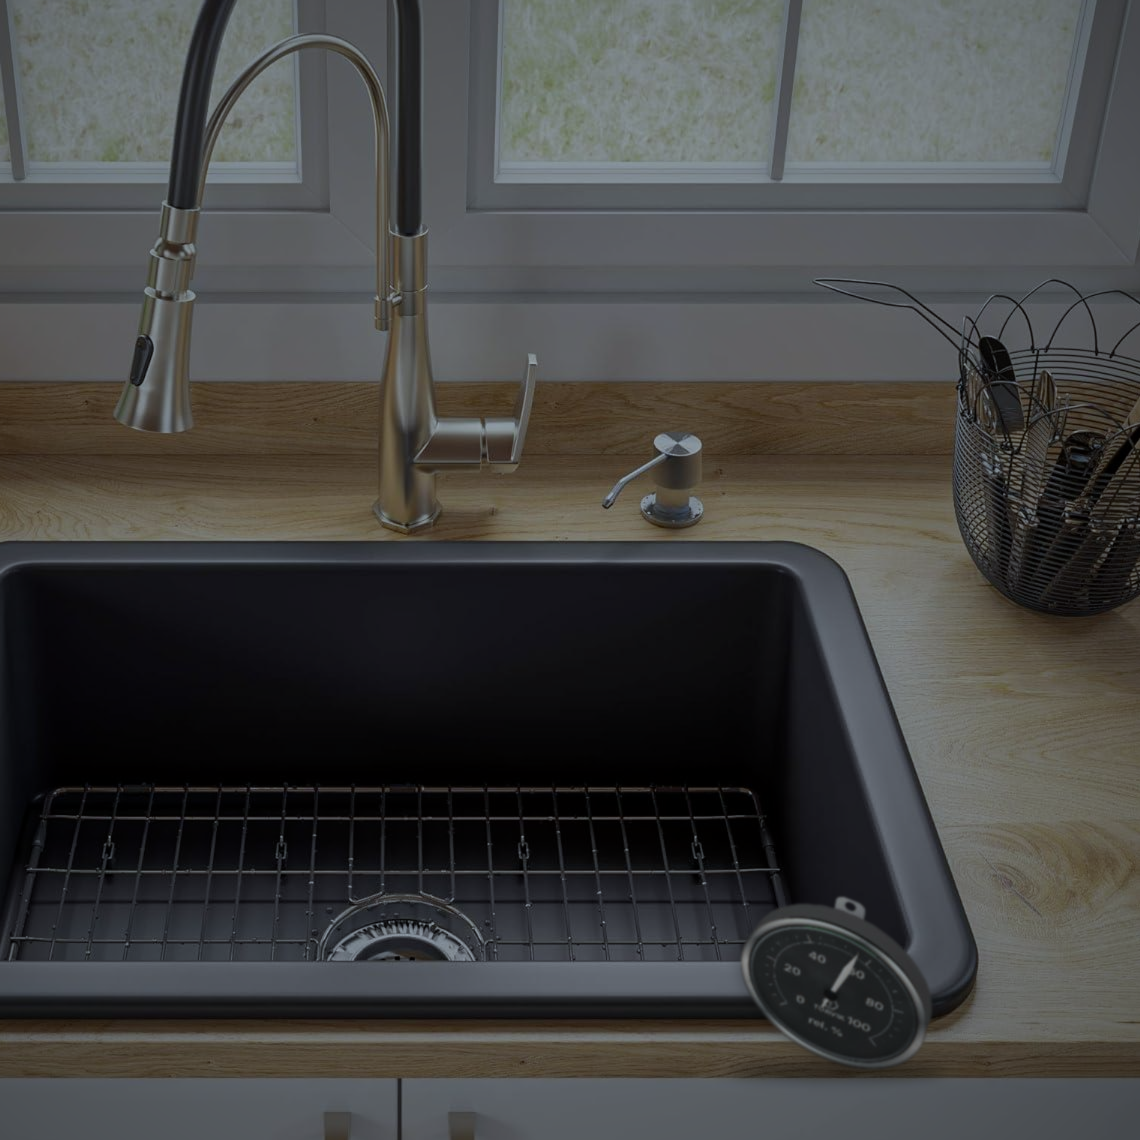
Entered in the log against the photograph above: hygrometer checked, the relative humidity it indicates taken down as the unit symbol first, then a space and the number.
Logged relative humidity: % 56
